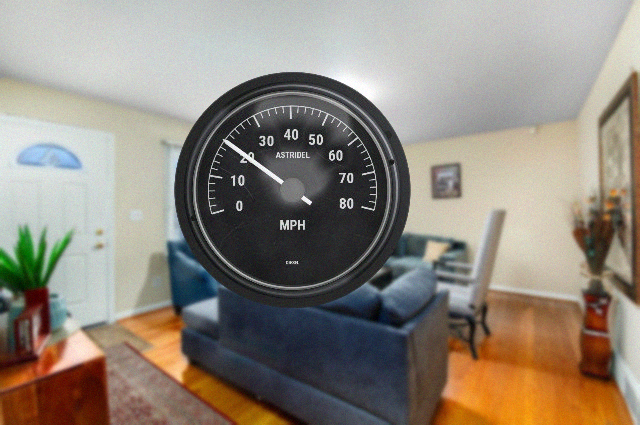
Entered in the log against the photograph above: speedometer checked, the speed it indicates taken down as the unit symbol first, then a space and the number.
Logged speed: mph 20
